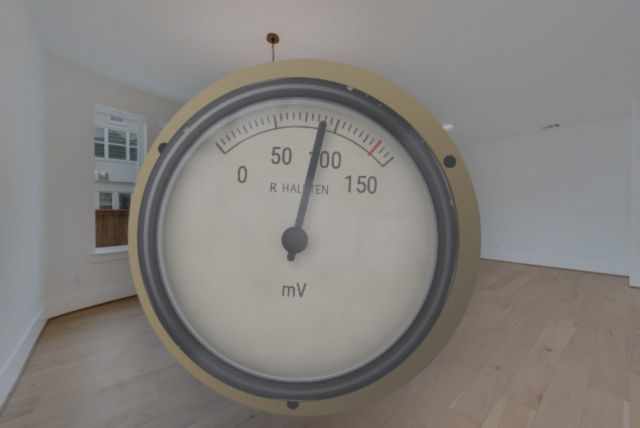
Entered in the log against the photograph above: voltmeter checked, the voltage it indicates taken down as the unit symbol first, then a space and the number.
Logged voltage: mV 90
